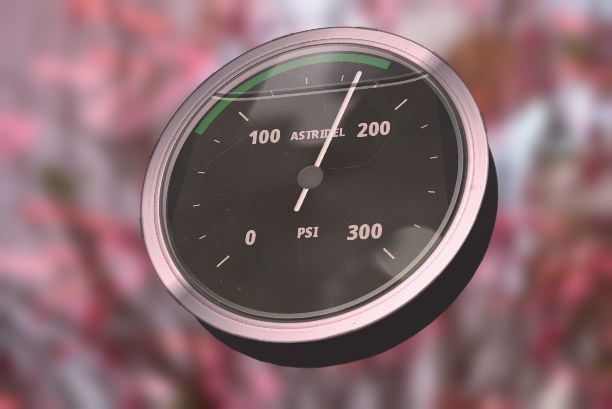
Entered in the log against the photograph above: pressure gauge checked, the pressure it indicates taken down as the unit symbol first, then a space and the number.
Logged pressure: psi 170
